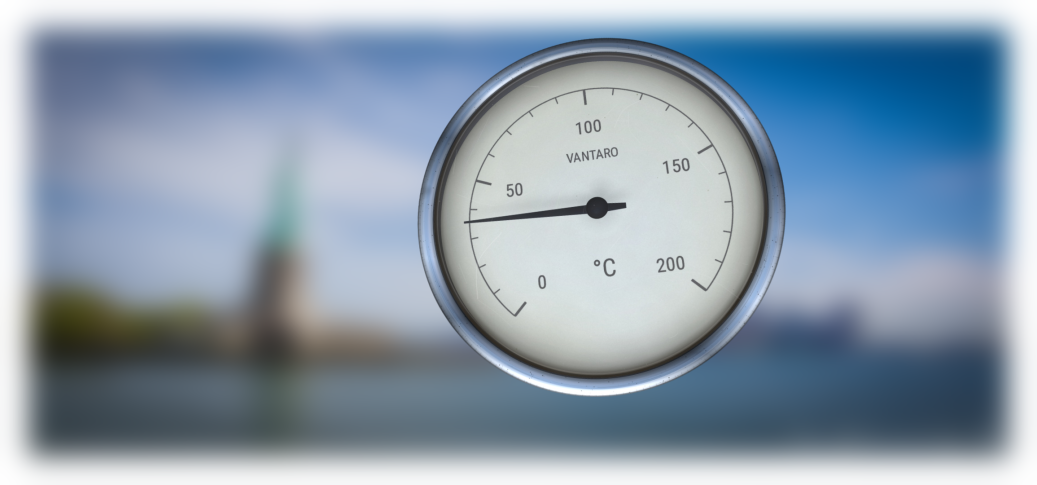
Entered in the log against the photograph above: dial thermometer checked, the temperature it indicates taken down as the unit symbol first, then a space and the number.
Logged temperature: °C 35
